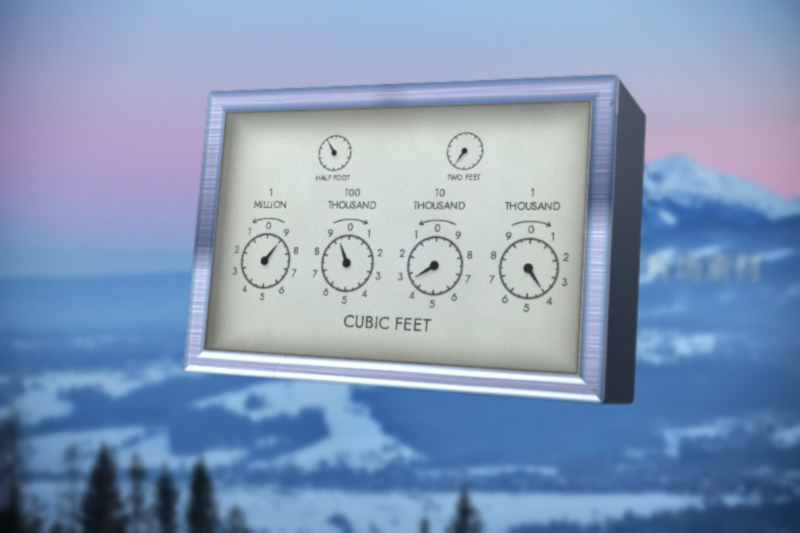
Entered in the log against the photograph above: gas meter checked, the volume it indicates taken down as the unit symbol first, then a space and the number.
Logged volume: ft³ 893400
